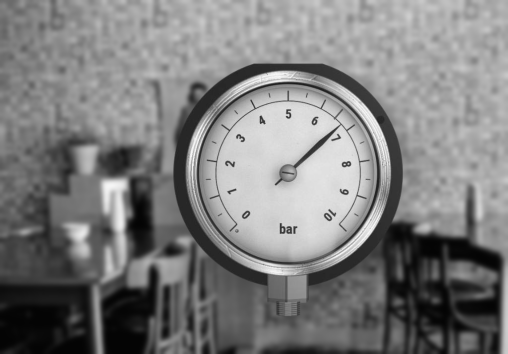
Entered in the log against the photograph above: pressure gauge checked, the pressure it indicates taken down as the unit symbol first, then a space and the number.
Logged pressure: bar 6.75
